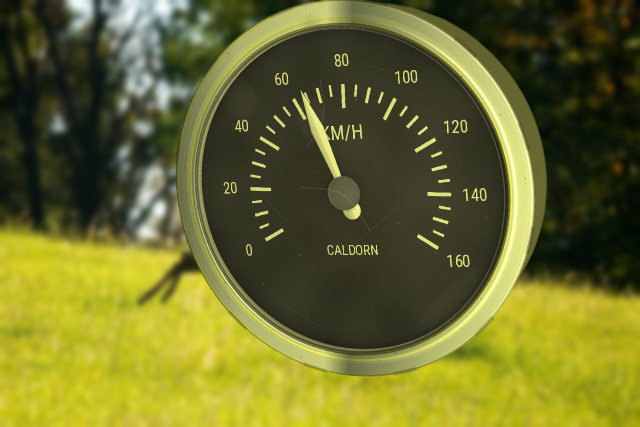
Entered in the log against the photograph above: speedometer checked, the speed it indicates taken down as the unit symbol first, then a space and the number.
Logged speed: km/h 65
